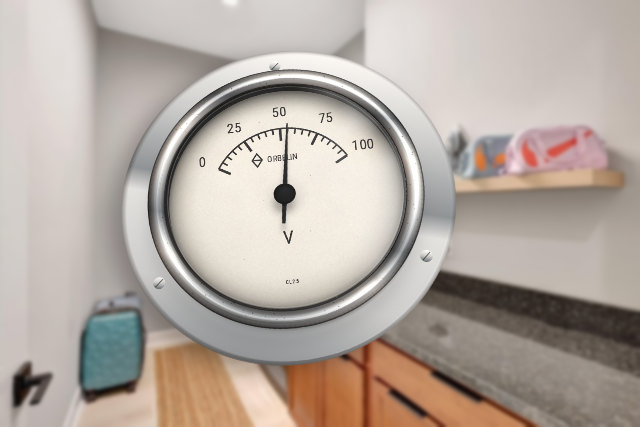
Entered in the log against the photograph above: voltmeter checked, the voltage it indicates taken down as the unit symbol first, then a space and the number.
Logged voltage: V 55
